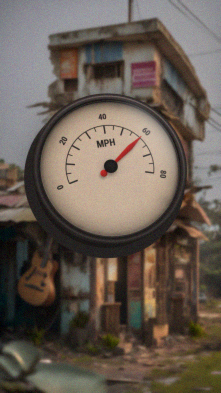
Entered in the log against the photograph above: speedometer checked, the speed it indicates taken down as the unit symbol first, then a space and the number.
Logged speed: mph 60
